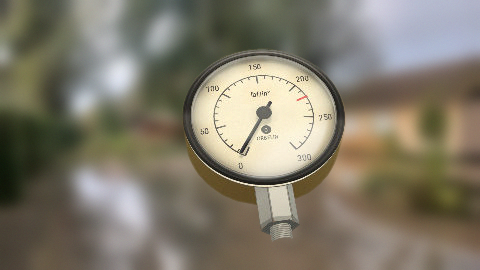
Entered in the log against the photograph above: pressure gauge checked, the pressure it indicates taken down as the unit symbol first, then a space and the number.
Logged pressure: psi 5
